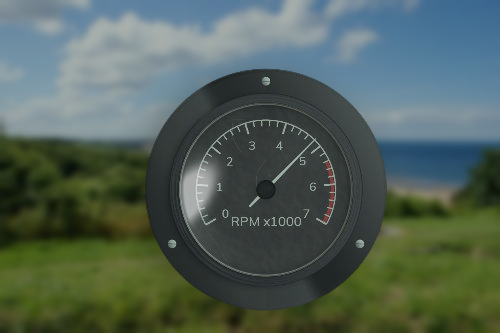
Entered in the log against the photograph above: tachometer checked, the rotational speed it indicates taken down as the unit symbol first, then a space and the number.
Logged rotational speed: rpm 4800
